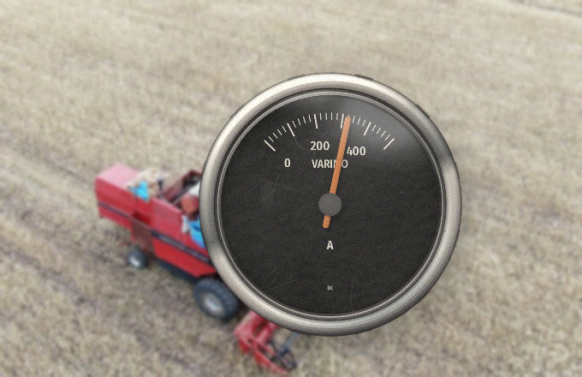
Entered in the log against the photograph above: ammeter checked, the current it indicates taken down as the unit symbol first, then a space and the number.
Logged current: A 320
